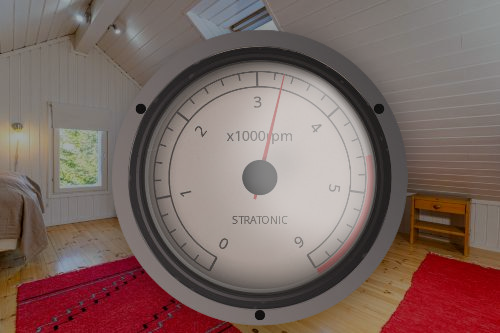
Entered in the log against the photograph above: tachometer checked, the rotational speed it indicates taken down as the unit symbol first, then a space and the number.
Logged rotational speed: rpm 3300
